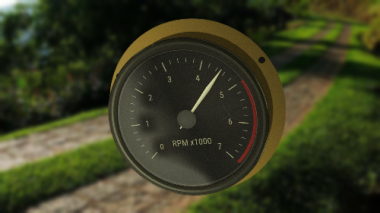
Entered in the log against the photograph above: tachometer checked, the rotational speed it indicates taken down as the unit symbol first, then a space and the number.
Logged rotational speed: rpm 4500
